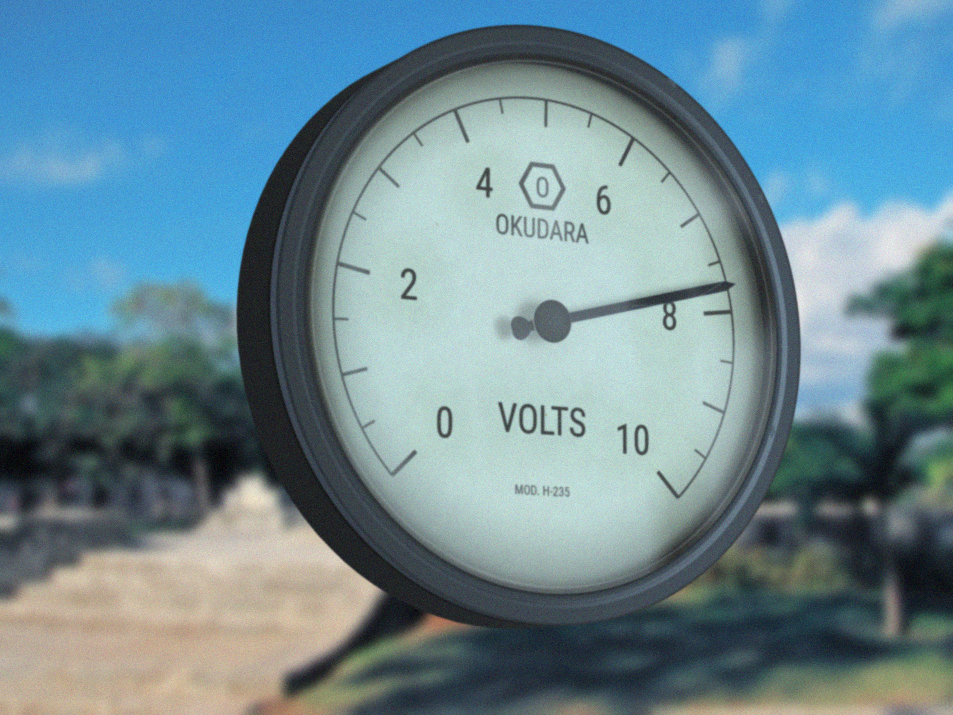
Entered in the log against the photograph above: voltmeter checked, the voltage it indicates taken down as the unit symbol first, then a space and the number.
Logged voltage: V 7.75
